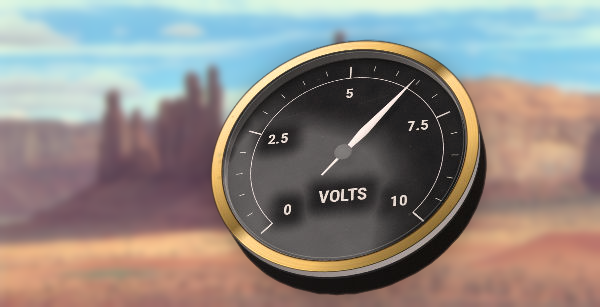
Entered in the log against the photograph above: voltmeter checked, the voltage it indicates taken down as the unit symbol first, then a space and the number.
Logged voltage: V 6.5
